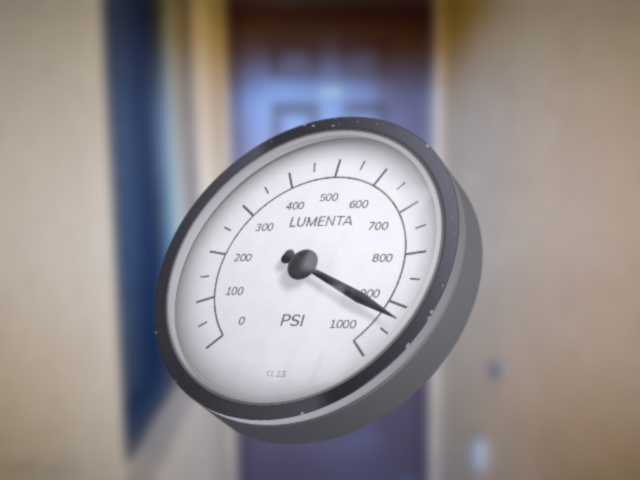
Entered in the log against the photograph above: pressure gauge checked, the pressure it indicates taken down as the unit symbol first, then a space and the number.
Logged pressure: psi 925
